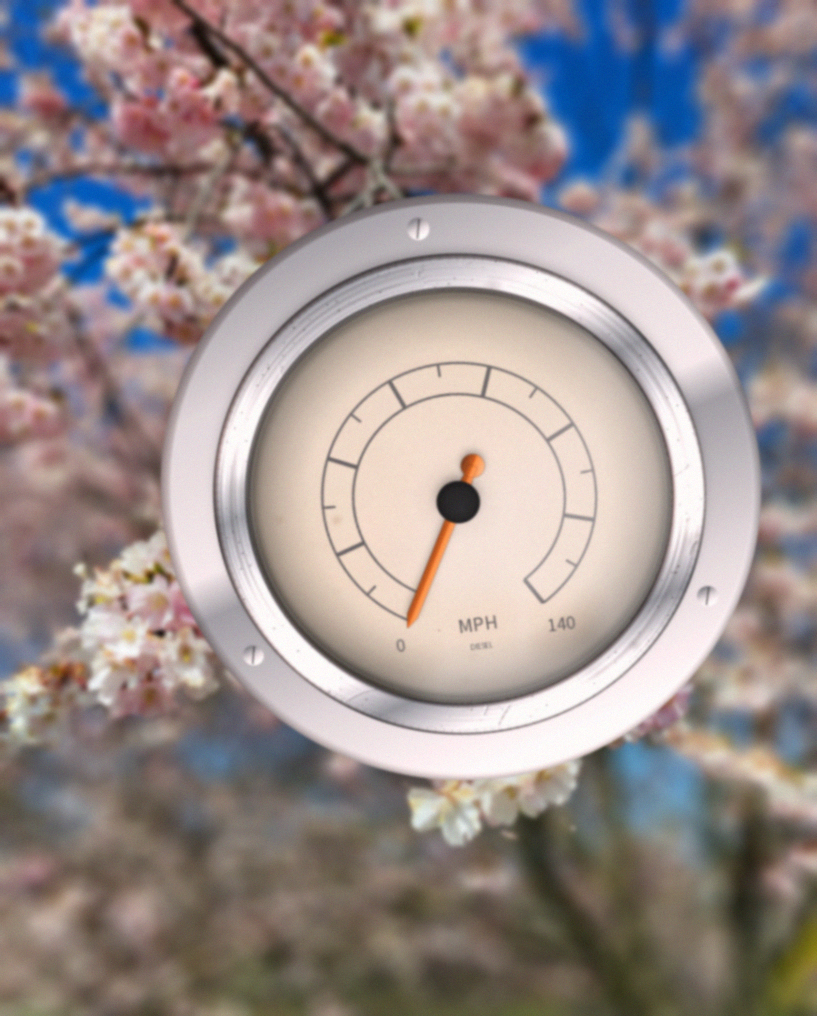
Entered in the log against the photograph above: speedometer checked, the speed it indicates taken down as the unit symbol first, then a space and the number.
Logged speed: mph 0
